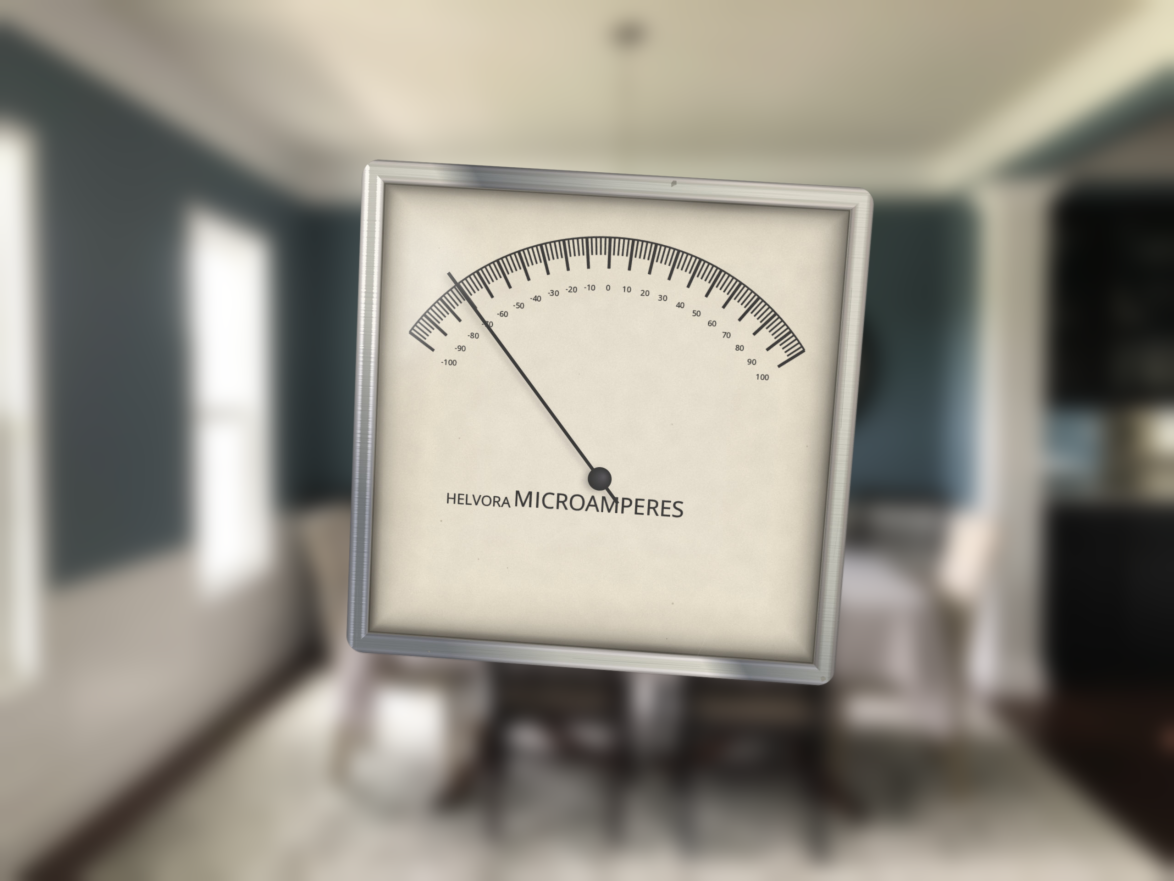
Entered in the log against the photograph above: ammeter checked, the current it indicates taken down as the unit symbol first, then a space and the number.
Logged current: µA -70
